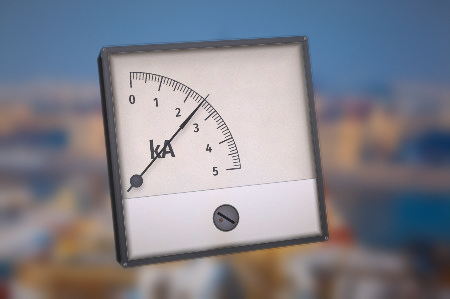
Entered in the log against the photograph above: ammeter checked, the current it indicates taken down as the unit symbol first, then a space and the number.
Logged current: kA 2.5
